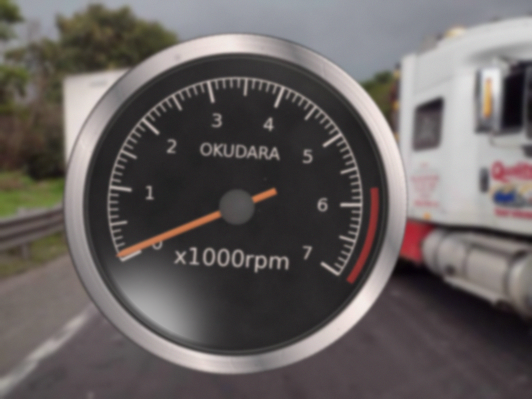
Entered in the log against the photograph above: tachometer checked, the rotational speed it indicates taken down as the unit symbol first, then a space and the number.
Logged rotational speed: rpm 100
